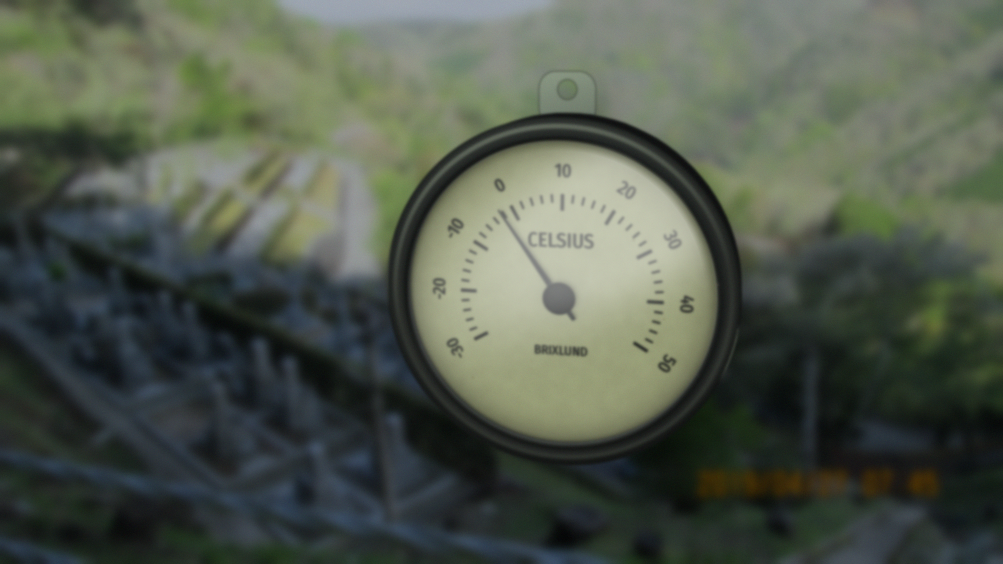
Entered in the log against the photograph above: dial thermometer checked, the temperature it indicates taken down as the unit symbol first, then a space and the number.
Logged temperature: °C -2
